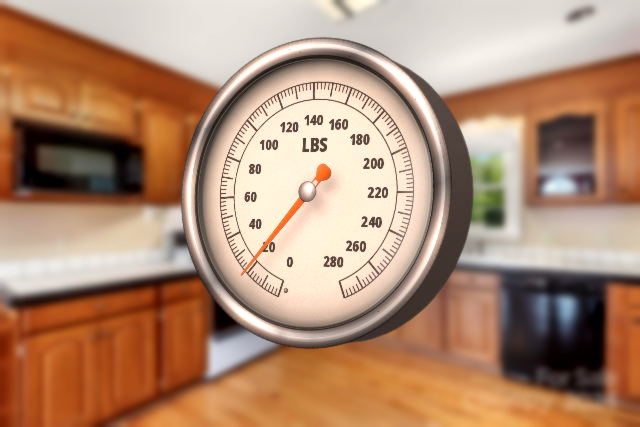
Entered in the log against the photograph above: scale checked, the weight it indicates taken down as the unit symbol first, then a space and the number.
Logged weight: lb 20
